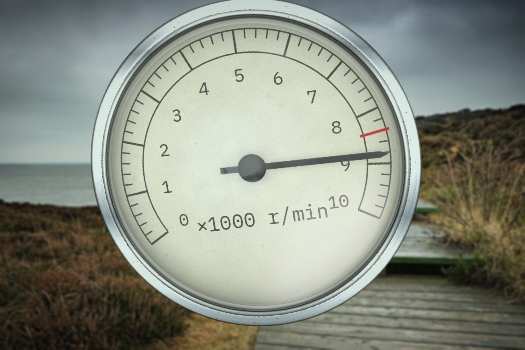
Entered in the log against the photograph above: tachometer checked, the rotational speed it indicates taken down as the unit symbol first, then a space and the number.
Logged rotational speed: rpm 8800
